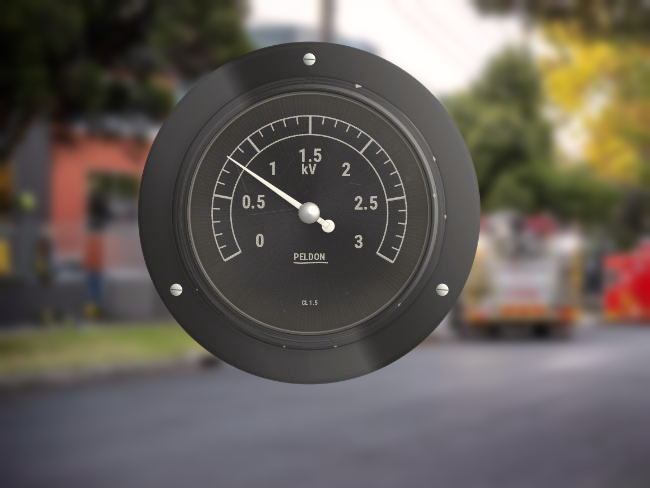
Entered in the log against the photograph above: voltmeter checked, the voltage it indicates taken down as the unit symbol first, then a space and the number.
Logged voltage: kV 0.8
